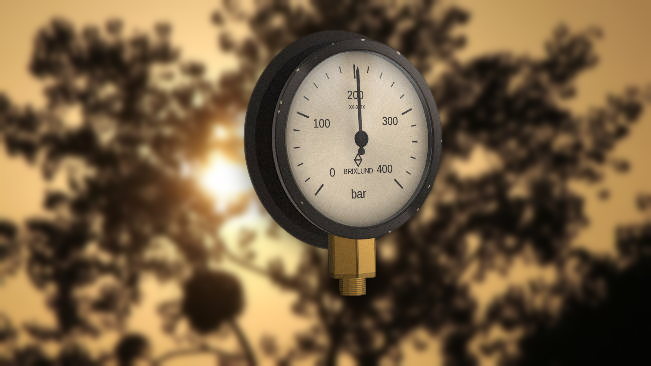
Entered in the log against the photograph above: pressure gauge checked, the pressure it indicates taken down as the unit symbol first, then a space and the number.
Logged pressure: bar 200
